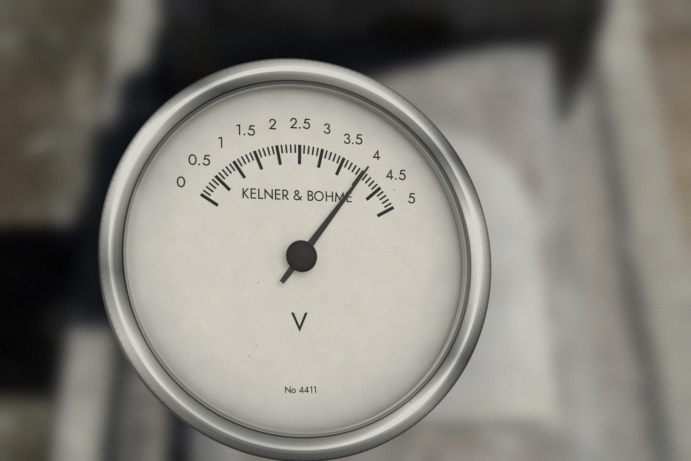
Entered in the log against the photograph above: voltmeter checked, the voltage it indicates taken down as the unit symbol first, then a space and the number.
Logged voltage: V 4
